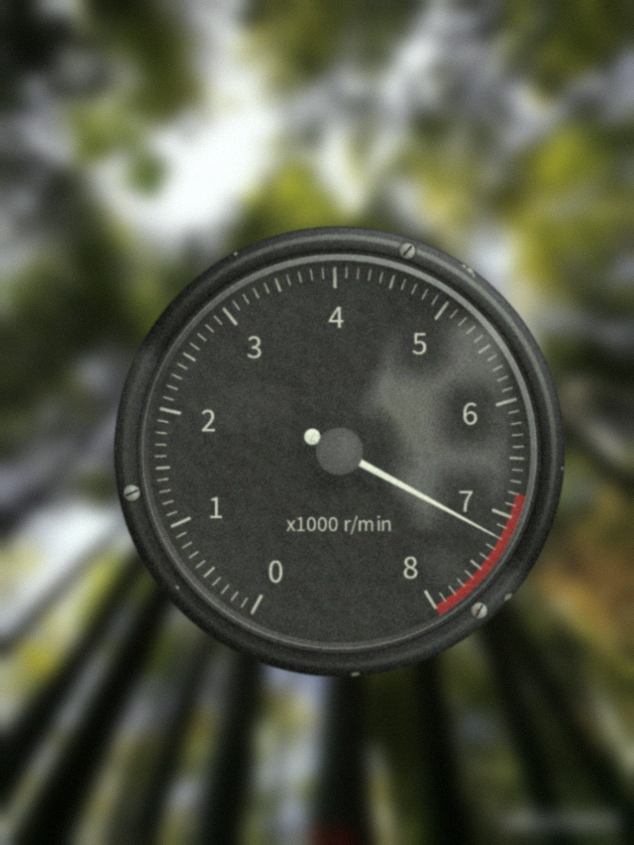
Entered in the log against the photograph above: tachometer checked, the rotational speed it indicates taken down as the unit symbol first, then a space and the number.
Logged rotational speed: rpm 7200
